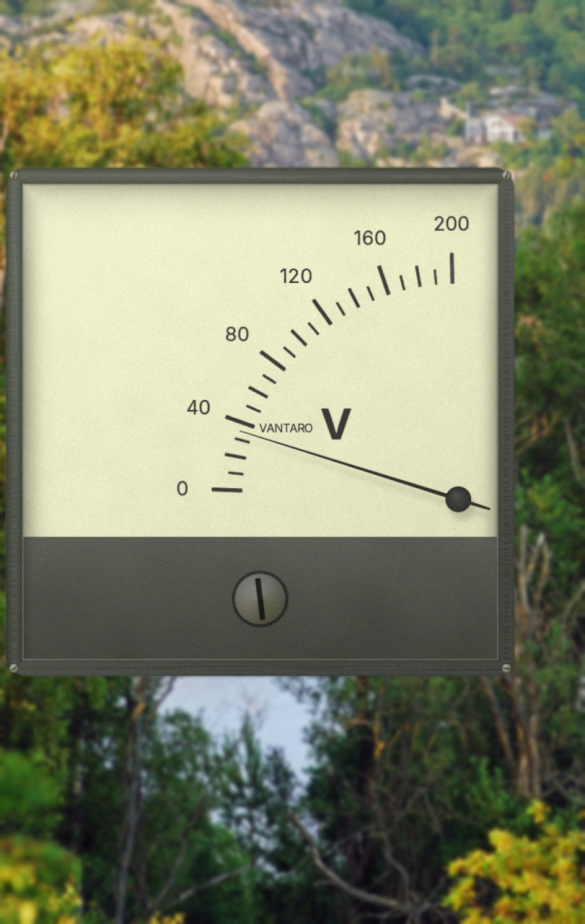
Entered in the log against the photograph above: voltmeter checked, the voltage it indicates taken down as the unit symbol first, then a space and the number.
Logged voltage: V 35
